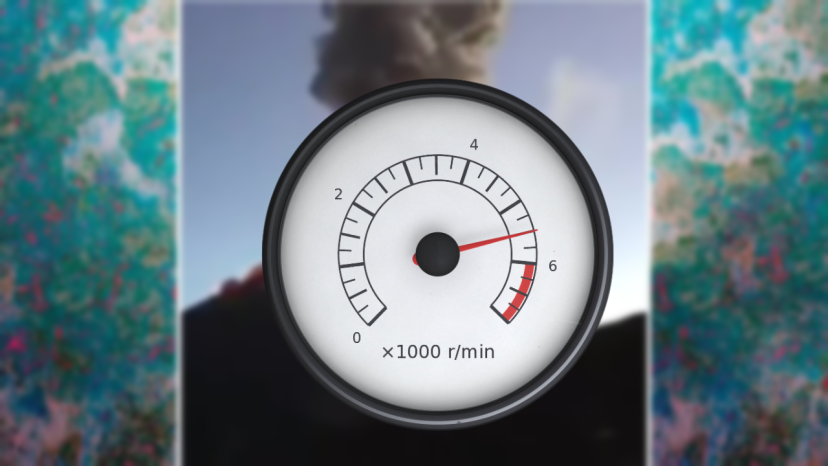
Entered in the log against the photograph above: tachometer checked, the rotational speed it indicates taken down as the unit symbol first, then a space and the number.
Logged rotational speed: rpm 5500
